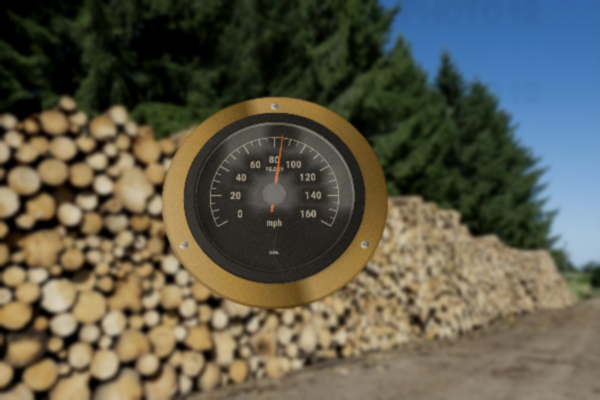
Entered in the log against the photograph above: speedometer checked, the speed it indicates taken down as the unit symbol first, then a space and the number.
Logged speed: mph 85
